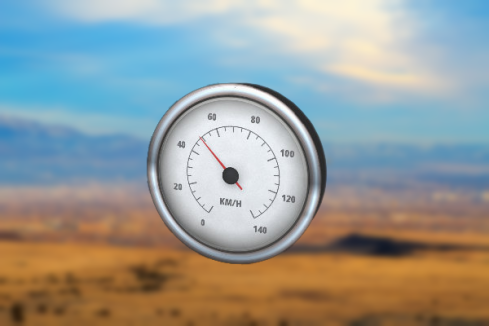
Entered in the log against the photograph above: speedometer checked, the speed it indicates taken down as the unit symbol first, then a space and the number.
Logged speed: km/h 50
